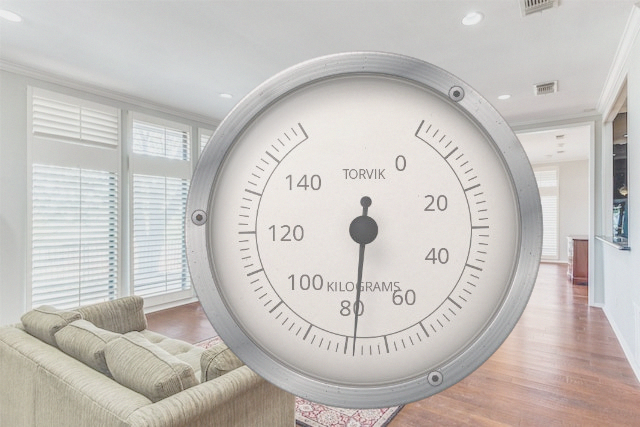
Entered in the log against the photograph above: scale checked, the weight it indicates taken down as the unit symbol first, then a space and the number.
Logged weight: kg 78
